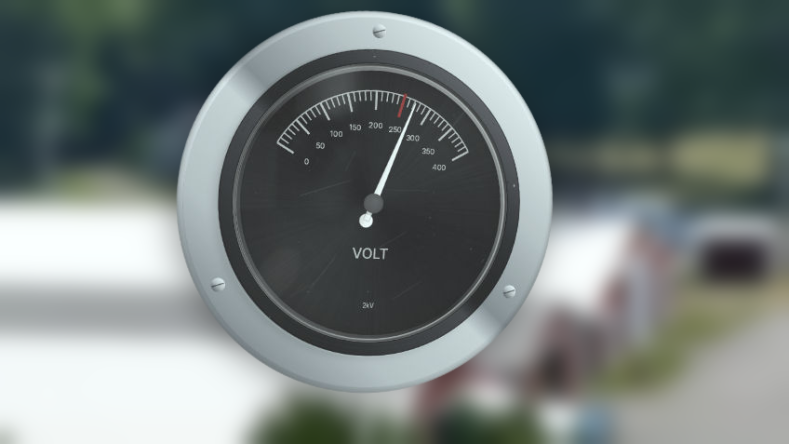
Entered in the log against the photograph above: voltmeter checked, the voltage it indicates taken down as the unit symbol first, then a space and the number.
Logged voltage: V 270
